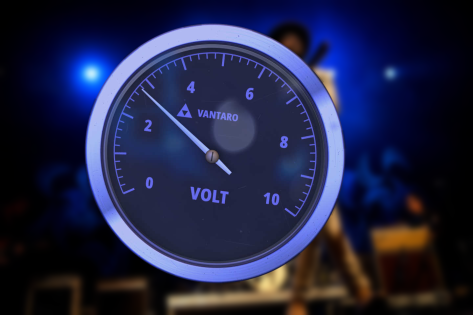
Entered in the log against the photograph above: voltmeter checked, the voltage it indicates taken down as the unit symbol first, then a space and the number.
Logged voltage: V 2.8
